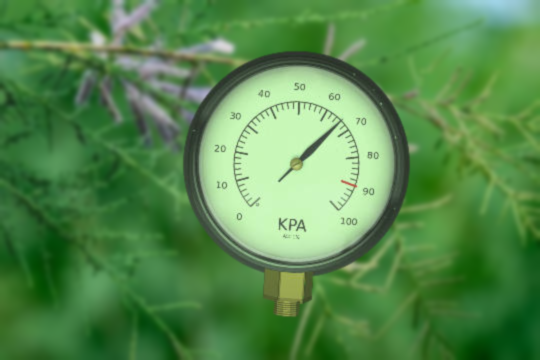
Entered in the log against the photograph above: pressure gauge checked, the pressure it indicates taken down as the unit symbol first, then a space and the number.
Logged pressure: kPa 66
